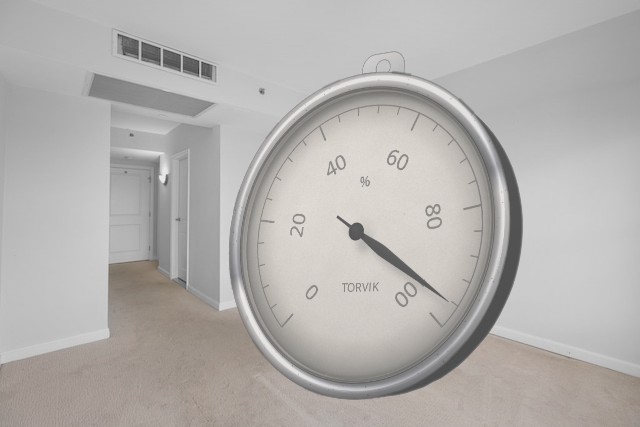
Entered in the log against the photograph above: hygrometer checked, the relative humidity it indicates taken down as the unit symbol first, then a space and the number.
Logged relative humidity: % 96
